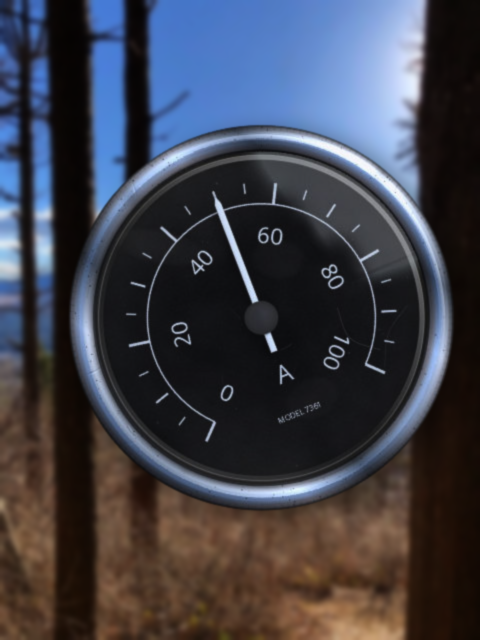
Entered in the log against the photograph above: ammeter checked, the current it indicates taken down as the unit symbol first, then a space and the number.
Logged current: A 50
